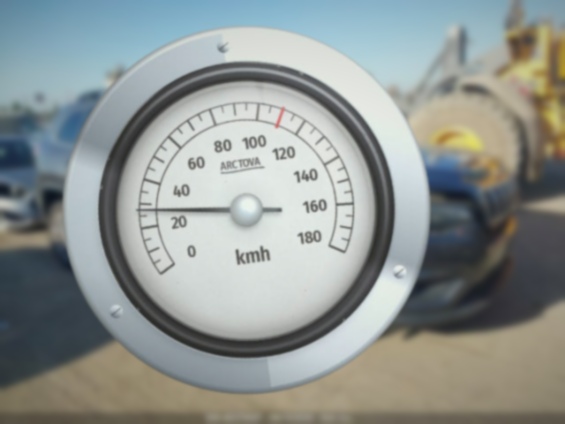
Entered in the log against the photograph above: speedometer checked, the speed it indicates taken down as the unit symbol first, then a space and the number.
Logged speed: km/h 27.5
